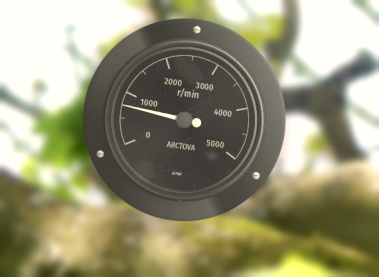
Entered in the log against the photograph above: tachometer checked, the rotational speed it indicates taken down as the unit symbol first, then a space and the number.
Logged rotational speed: rpm 750
